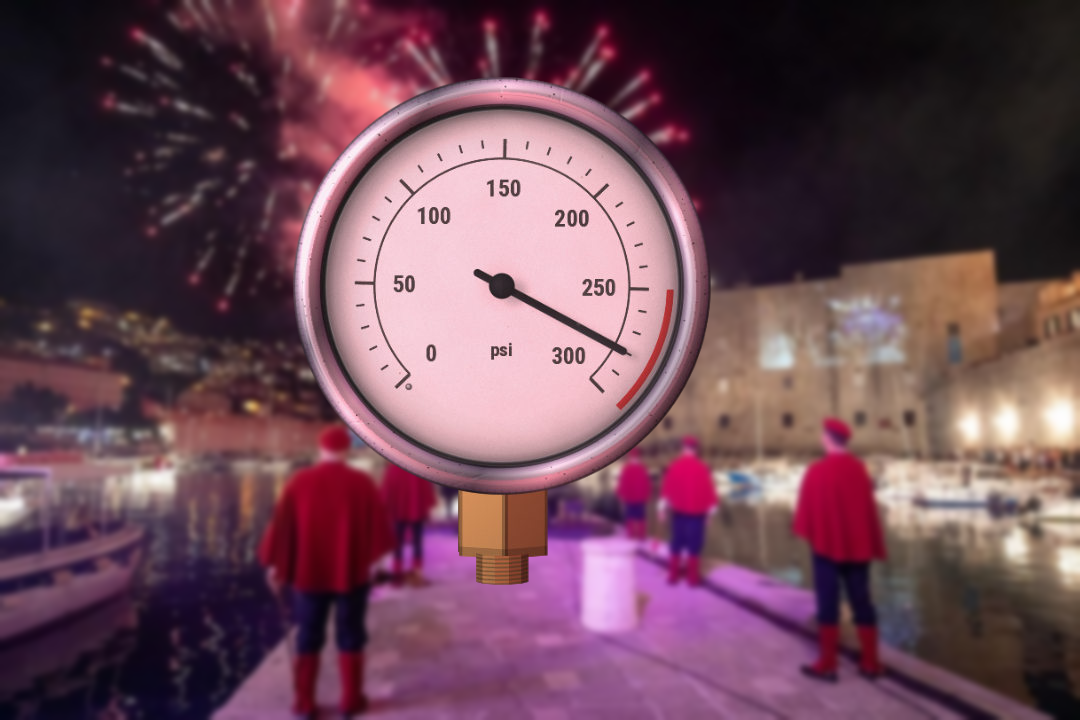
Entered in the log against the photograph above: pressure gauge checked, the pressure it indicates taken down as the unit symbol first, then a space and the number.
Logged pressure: psi 280
